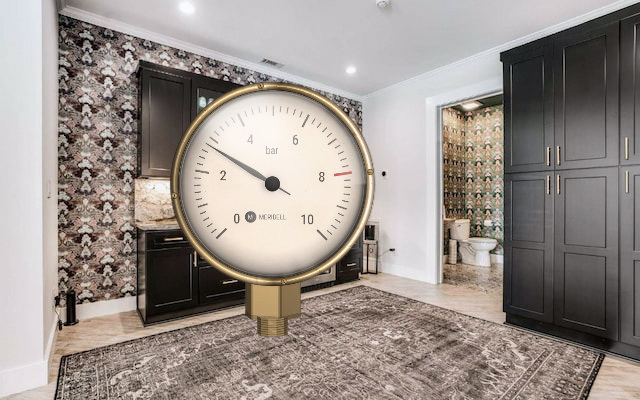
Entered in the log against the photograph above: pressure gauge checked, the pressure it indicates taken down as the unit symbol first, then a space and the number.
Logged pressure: bar 2.8
